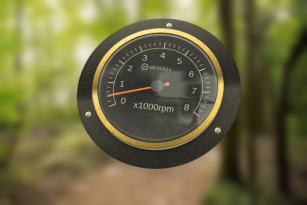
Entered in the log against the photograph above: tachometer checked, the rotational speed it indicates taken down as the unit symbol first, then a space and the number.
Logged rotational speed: rpm 400
